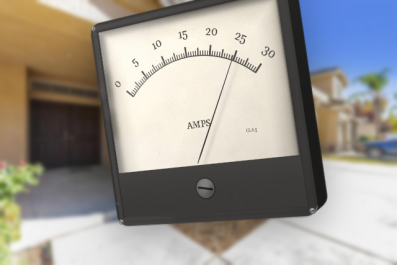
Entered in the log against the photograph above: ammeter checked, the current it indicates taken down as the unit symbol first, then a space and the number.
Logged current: A 25
